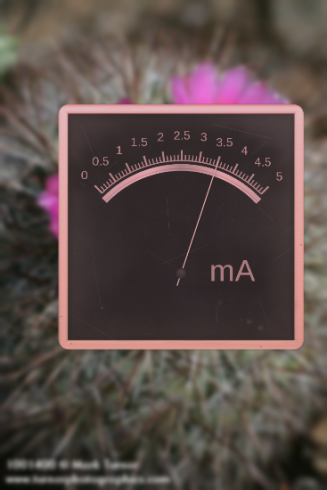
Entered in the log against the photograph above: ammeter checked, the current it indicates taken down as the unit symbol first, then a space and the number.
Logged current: mA 3.5
